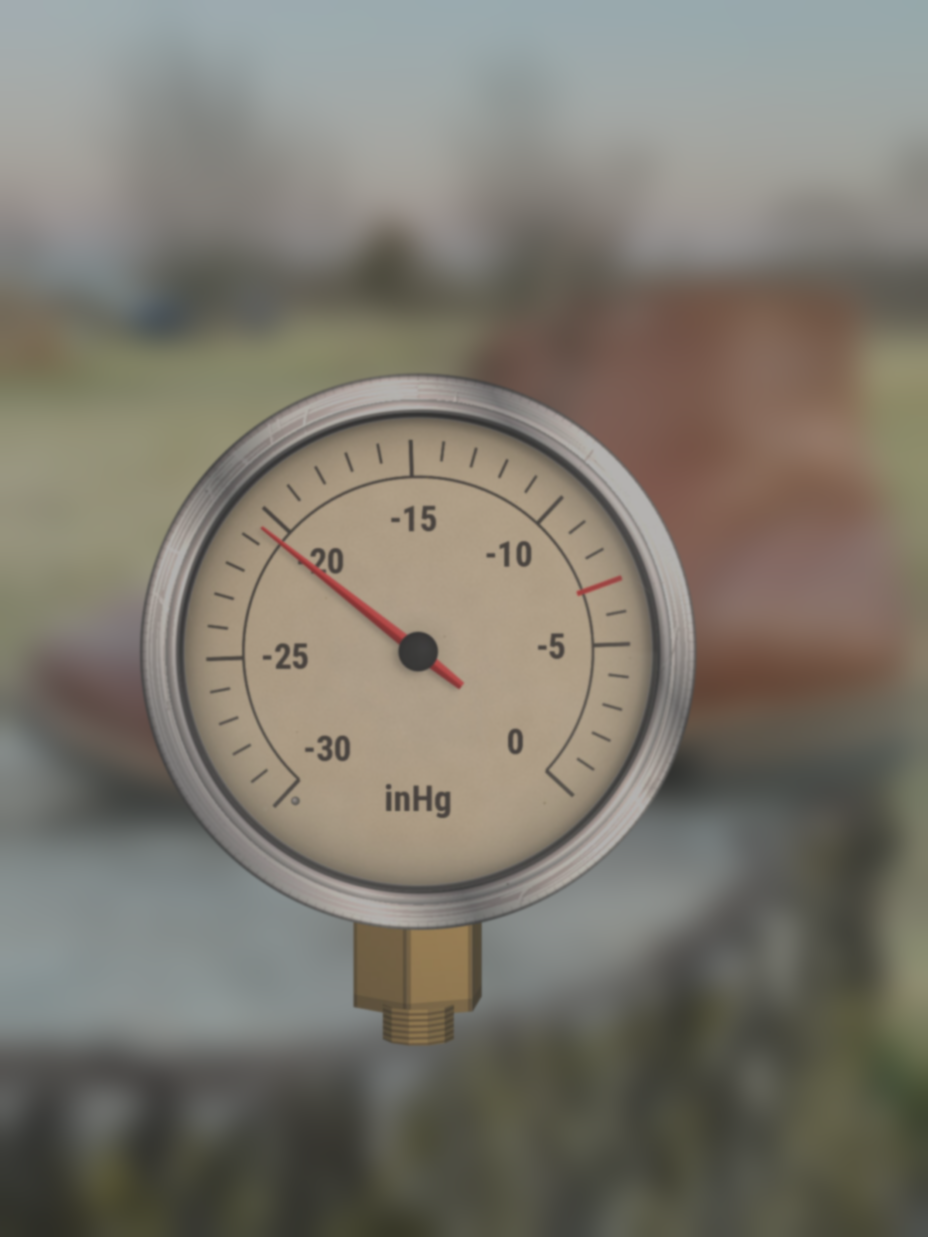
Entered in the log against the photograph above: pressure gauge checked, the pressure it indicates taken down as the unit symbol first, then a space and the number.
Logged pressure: inHg -20.5
